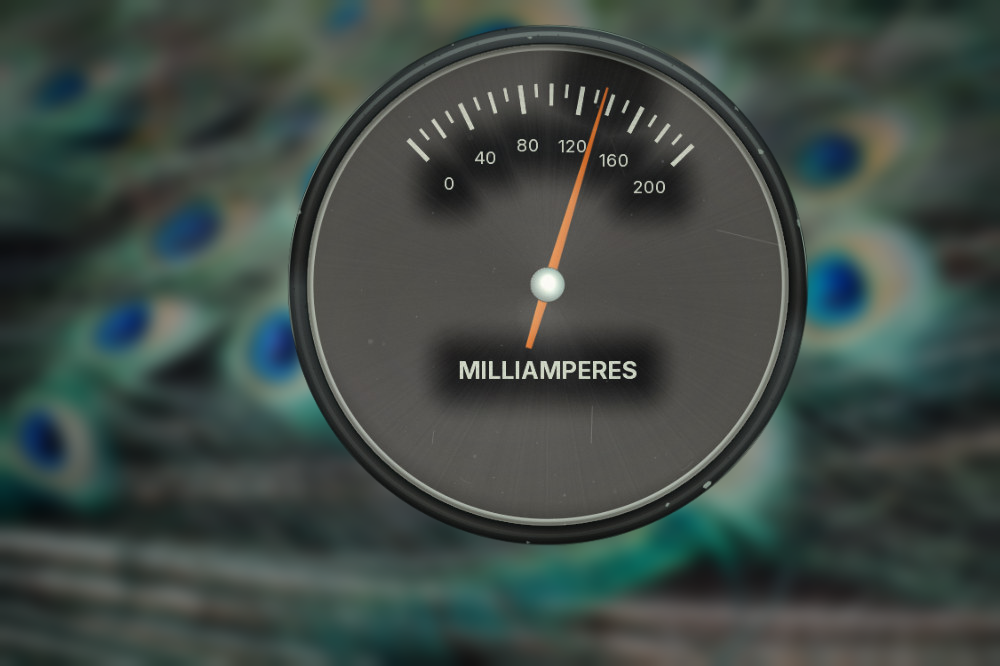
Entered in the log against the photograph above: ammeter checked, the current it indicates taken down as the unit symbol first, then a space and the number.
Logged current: mA 135
